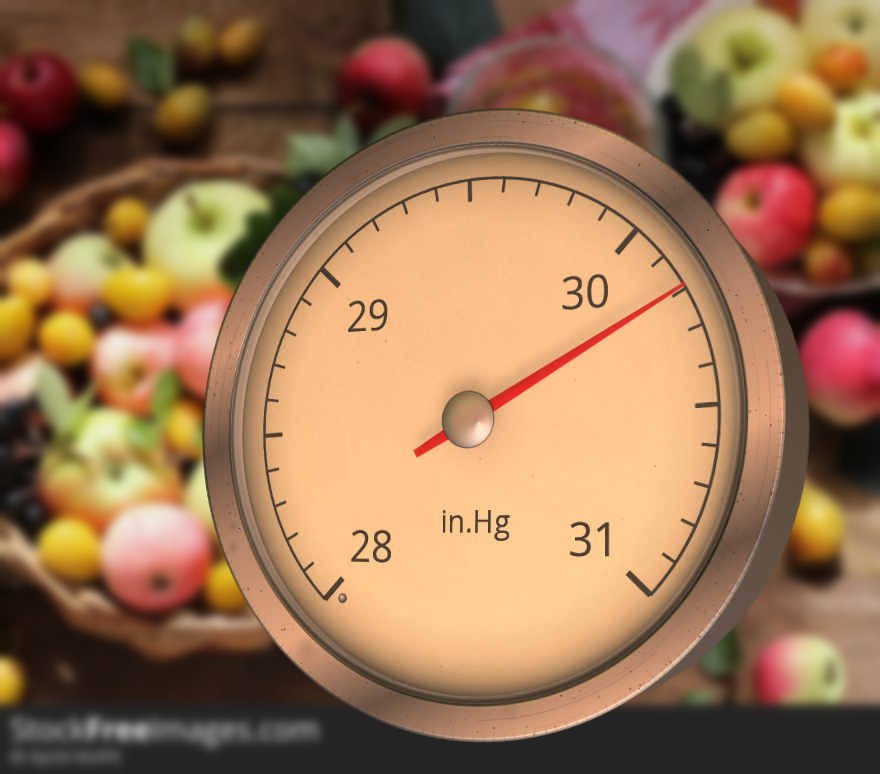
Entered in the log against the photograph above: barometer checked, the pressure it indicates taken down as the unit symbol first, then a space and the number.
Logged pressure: inHg 30.2
